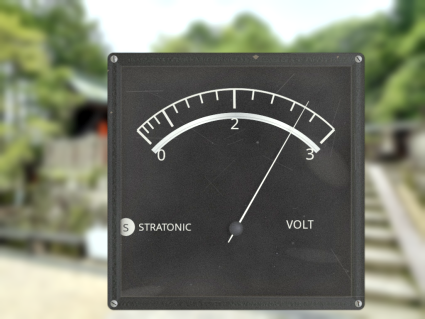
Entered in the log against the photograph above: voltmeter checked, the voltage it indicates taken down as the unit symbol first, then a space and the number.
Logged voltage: V 2.7
